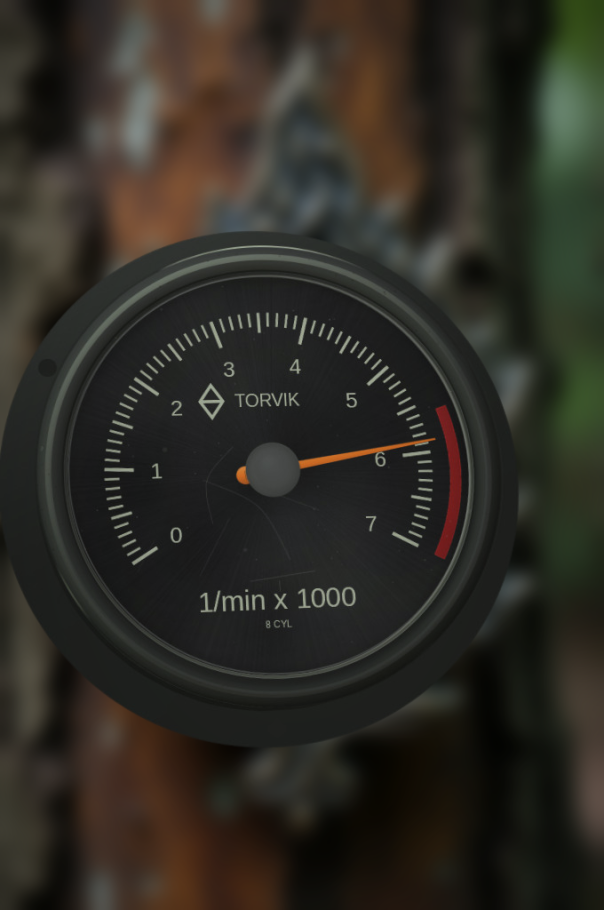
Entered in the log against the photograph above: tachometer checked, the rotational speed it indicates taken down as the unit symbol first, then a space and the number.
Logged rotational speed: rpm 5900
